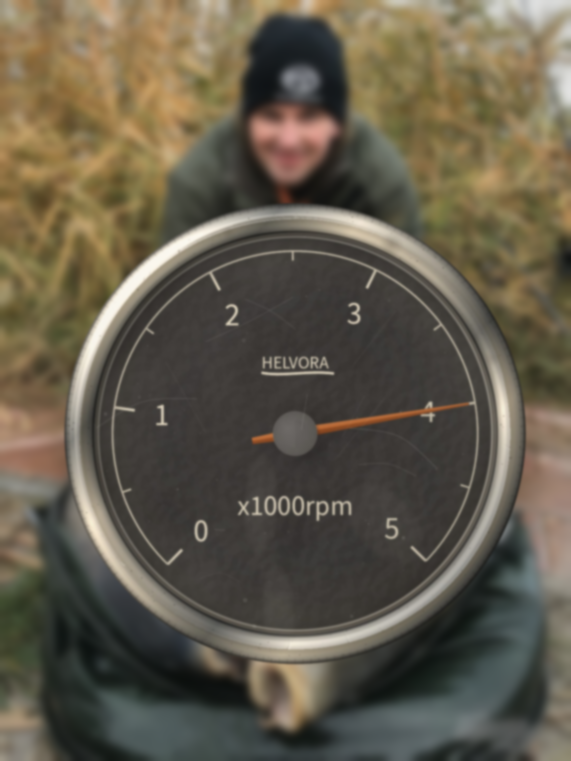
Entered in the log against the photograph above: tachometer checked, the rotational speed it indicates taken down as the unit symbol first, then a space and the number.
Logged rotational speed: rpm 4000
